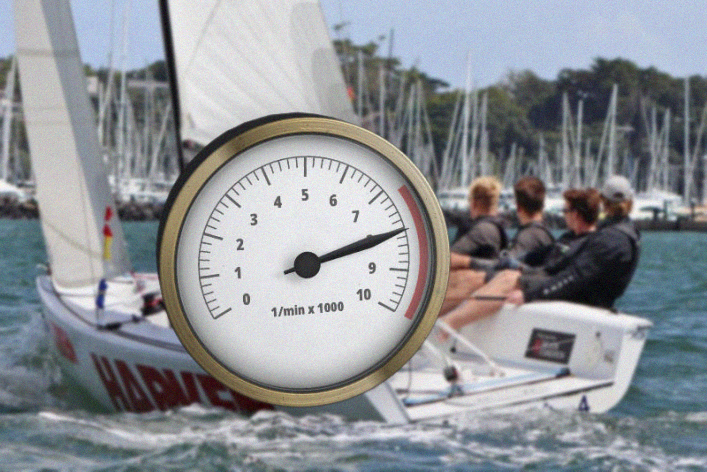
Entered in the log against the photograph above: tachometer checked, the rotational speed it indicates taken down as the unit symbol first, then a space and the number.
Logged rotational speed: rpm 8000
